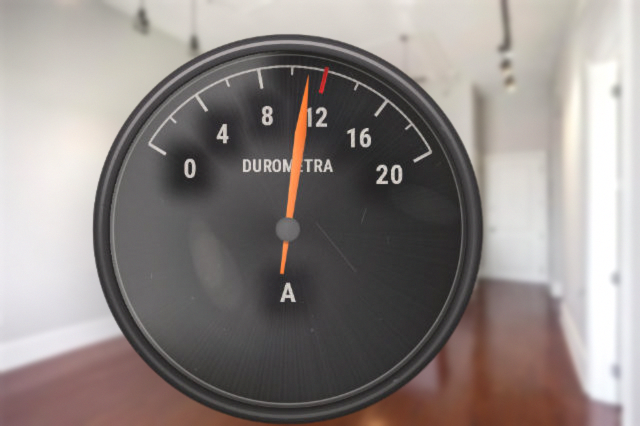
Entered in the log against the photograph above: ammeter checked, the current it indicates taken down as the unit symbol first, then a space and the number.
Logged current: A 11
